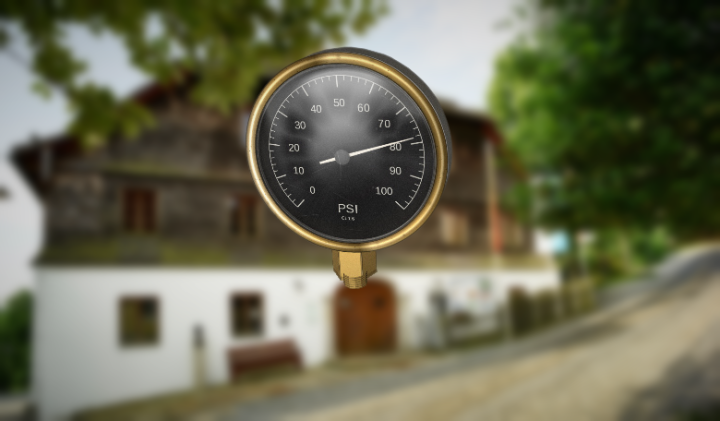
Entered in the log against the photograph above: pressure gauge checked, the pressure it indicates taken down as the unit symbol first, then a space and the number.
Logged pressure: psi 78
